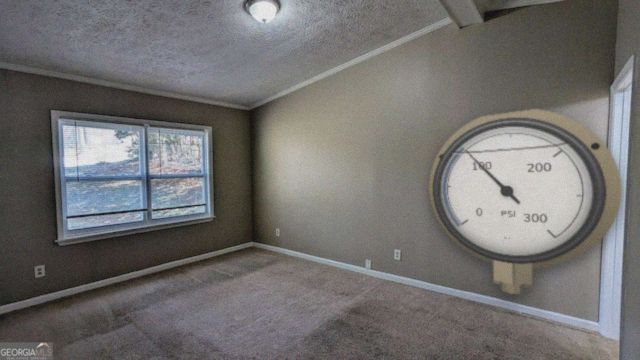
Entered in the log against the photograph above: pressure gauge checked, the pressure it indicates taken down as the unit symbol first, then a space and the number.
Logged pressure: psi 100
